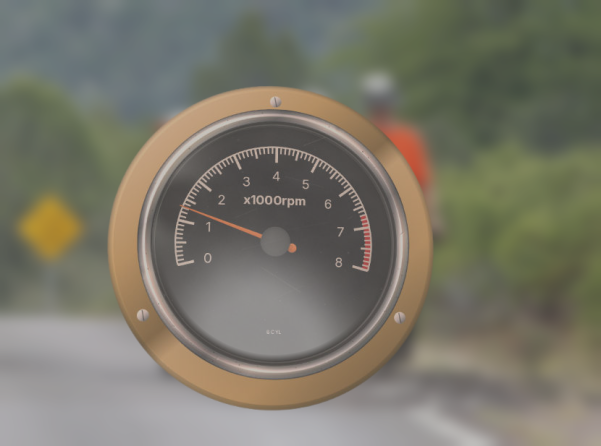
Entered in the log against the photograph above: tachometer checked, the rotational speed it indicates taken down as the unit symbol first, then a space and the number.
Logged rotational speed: rpm 1300
